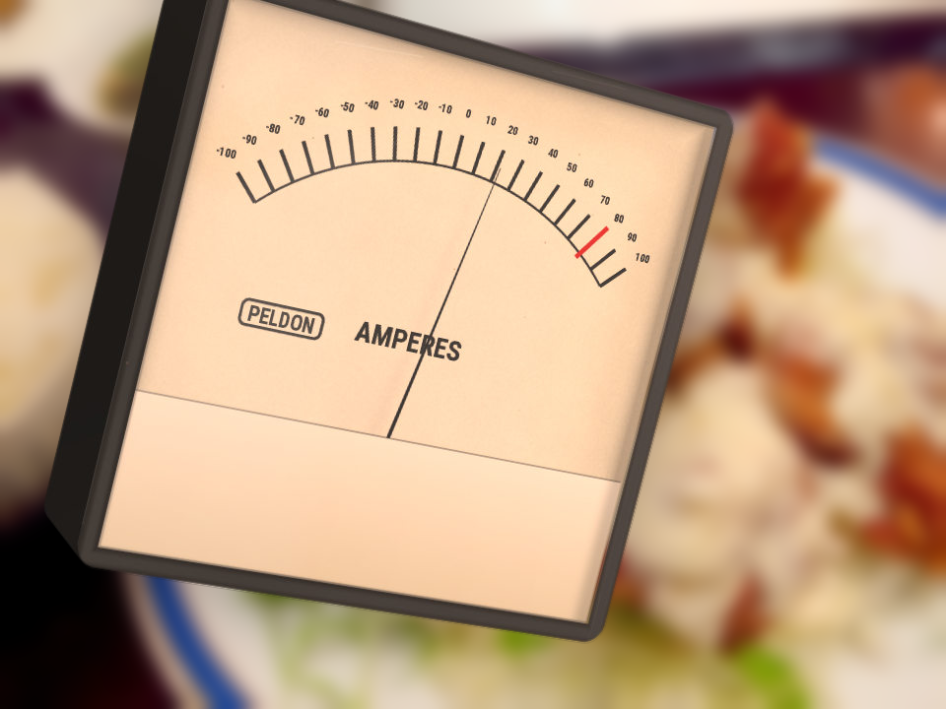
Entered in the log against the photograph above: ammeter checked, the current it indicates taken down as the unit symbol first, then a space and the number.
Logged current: A 20
